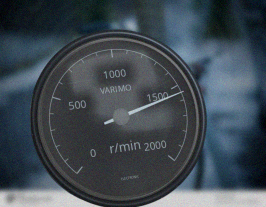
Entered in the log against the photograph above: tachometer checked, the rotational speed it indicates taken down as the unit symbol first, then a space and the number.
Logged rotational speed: rpm 1550
